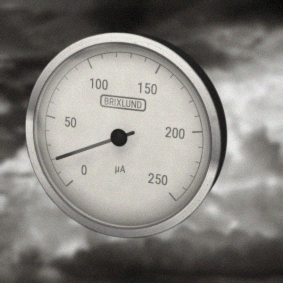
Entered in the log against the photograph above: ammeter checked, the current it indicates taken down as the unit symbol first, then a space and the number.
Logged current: µA 20
